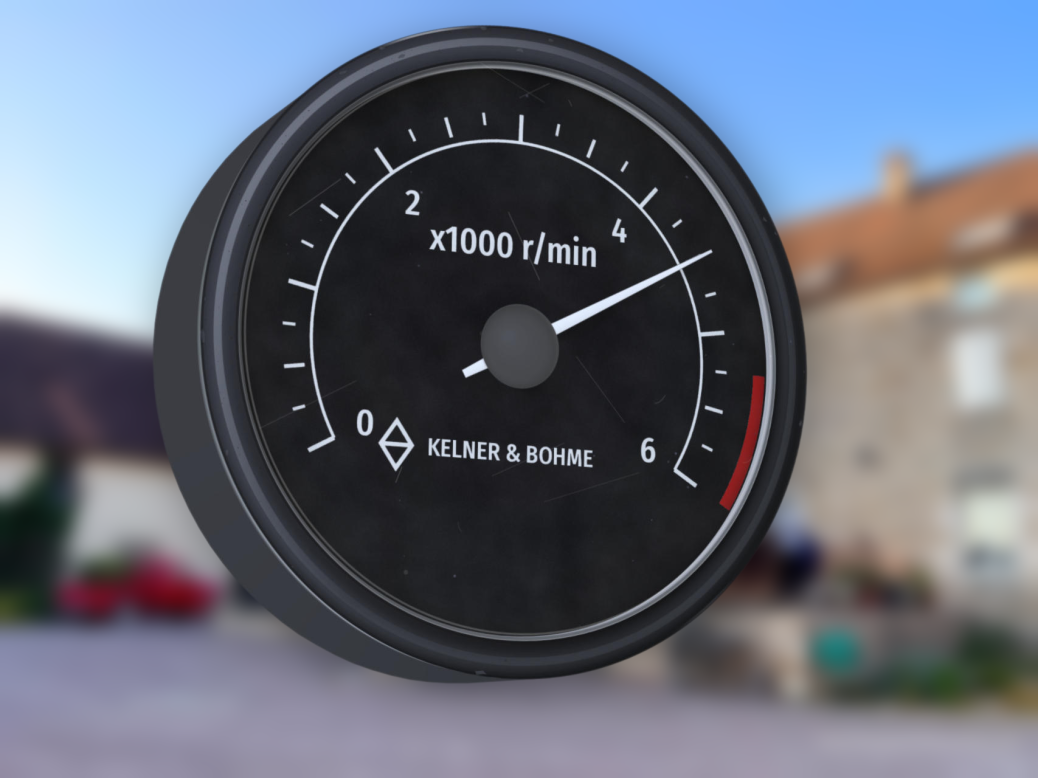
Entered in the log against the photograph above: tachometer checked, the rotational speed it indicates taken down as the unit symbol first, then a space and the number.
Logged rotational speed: rpm 4500
